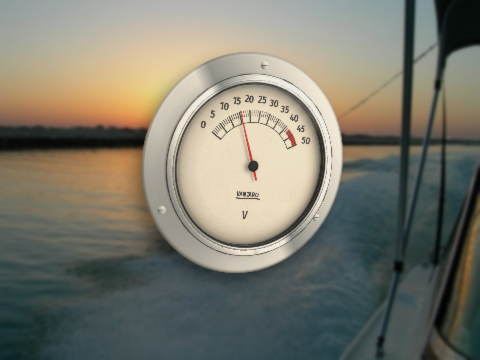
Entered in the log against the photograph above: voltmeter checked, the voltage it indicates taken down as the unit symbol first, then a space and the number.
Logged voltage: V 15
